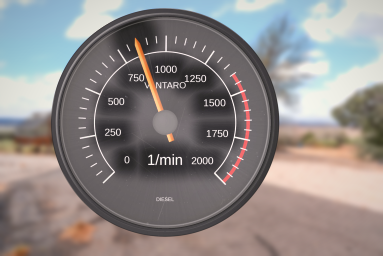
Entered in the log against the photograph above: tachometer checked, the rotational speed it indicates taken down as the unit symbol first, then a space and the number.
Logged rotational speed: rpm 850
